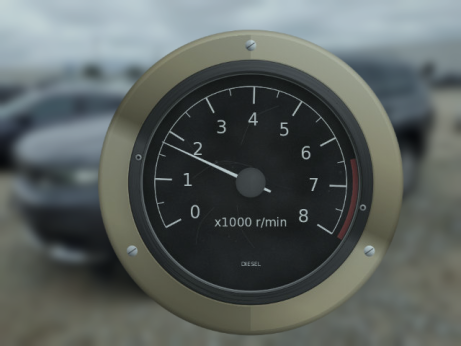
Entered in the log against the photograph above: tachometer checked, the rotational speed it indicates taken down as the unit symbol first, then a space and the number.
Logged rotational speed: rpm 1750
